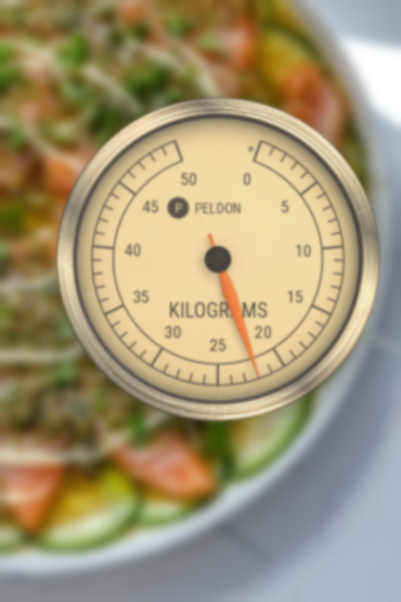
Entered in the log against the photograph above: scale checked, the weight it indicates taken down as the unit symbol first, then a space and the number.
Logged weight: kg 22
